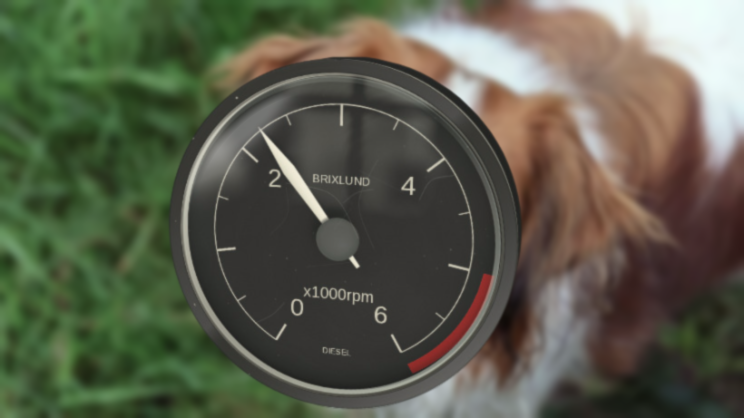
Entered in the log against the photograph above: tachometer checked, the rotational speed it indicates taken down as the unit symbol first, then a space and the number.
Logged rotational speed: rpm 2250
